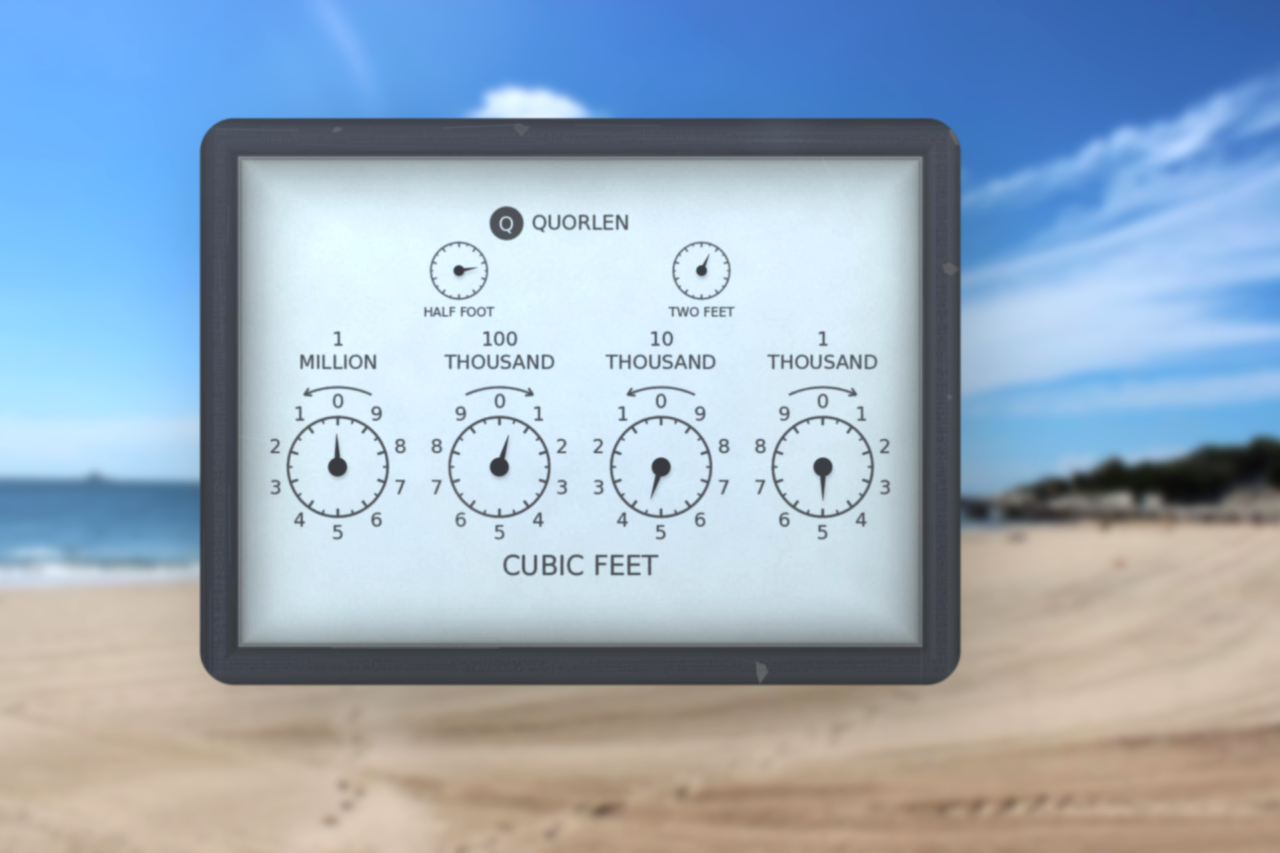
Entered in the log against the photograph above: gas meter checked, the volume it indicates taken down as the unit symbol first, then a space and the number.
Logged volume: ft³ 4500
